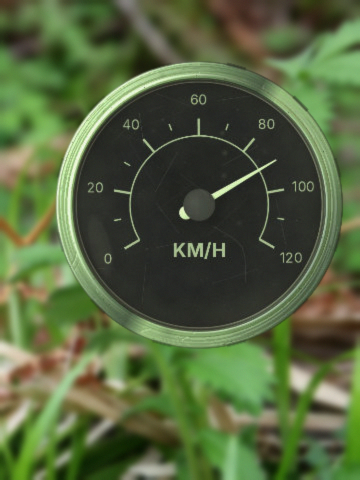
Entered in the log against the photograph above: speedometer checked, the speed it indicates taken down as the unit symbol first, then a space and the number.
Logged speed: km/h 90
